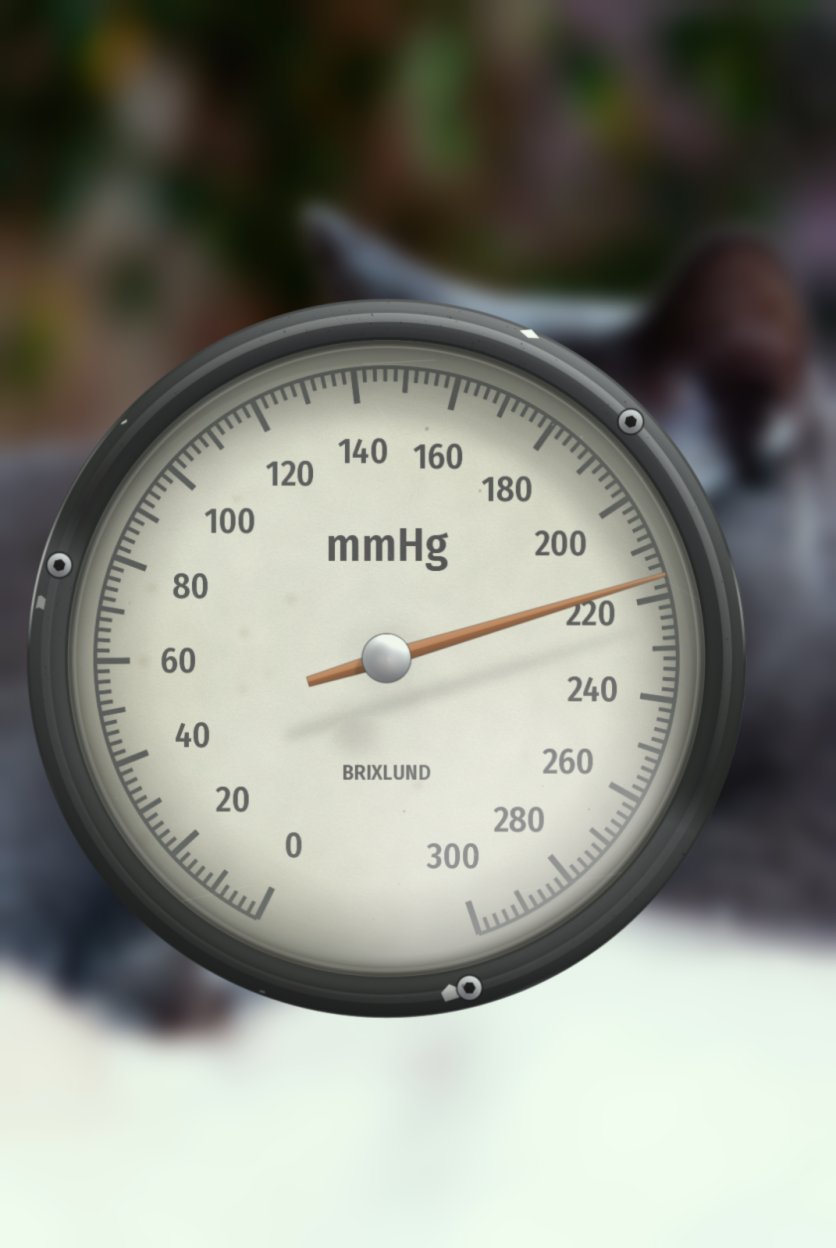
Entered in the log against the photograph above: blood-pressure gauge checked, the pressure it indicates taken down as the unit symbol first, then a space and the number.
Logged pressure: mmHg 216
